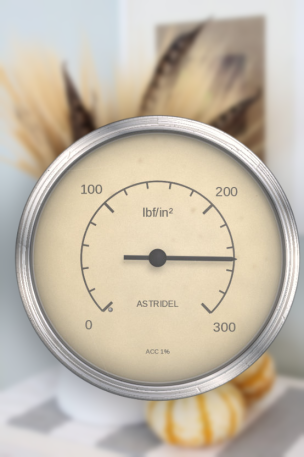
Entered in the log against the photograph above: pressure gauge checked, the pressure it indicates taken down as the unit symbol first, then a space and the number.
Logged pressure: psi 250
